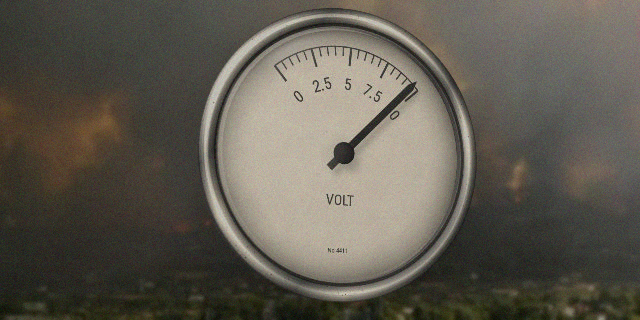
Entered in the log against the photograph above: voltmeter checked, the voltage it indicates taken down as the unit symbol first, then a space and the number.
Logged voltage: V 9.5
